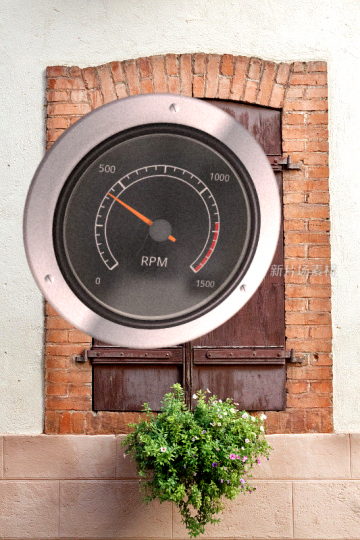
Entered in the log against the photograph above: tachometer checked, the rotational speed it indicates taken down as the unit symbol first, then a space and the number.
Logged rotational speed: rpm 425
